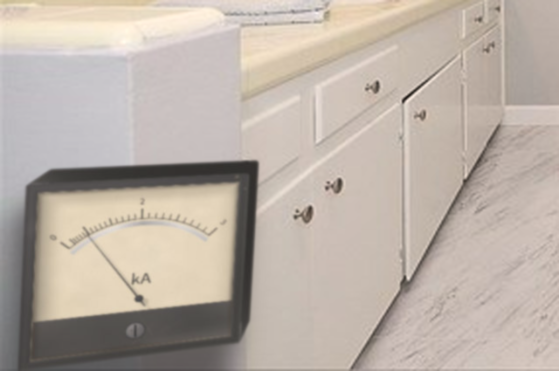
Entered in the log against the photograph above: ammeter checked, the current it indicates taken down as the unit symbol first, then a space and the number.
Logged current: kA 1
